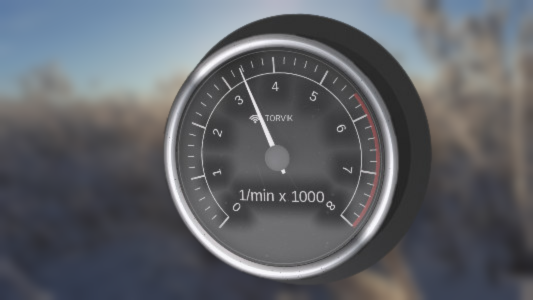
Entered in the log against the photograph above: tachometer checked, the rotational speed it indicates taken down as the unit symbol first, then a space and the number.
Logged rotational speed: rpm 3400
